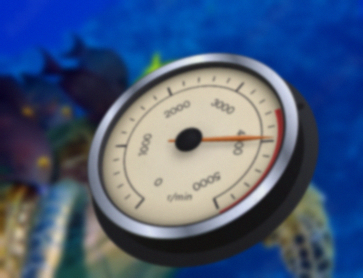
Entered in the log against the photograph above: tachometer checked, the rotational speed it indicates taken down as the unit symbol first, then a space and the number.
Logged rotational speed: rpm 4000
